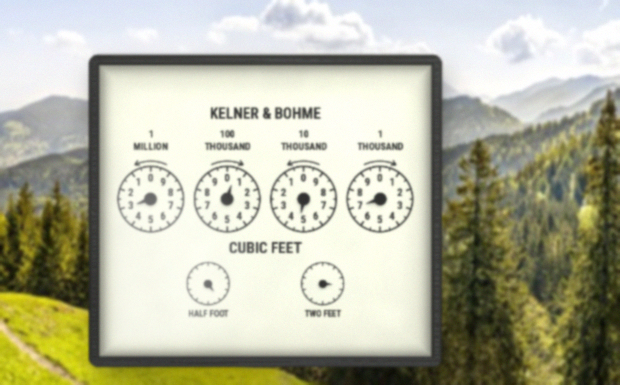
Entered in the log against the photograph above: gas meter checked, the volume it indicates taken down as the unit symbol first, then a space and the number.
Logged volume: ft³ 304700
